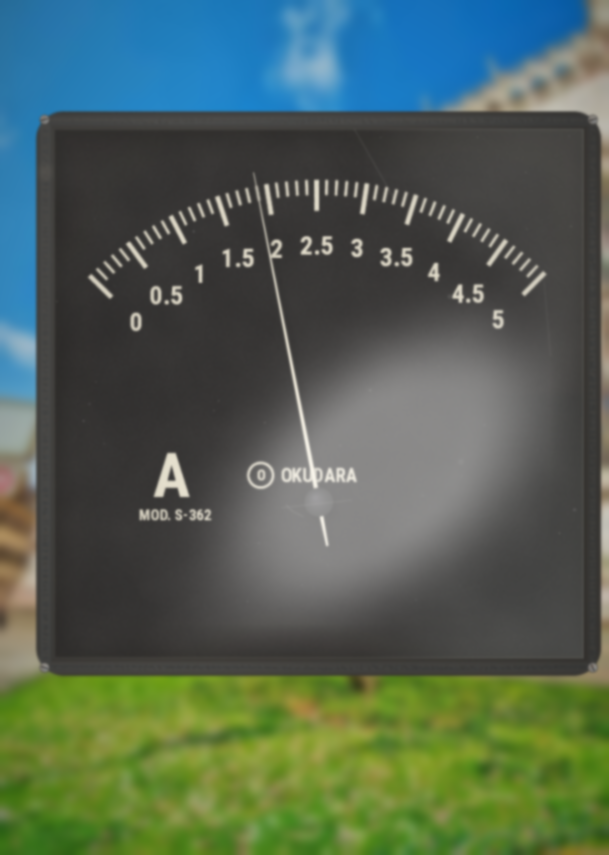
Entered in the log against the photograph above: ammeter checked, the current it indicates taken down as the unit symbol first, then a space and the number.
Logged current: A 1.9
